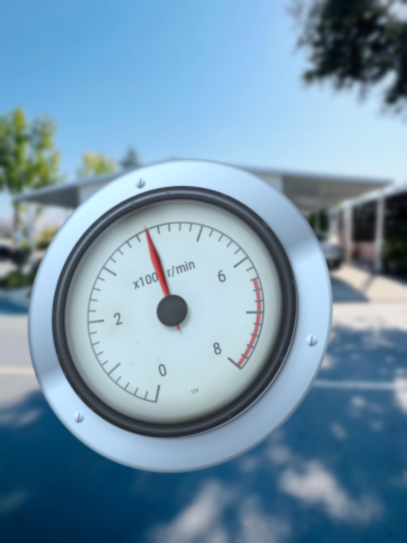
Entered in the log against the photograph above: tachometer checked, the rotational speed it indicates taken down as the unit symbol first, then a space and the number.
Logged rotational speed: rpm 4000
